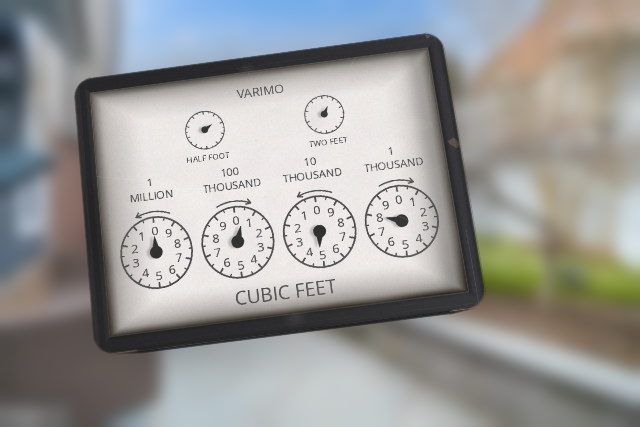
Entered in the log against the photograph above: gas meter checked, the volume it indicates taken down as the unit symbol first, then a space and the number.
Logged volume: ft³ 4800
